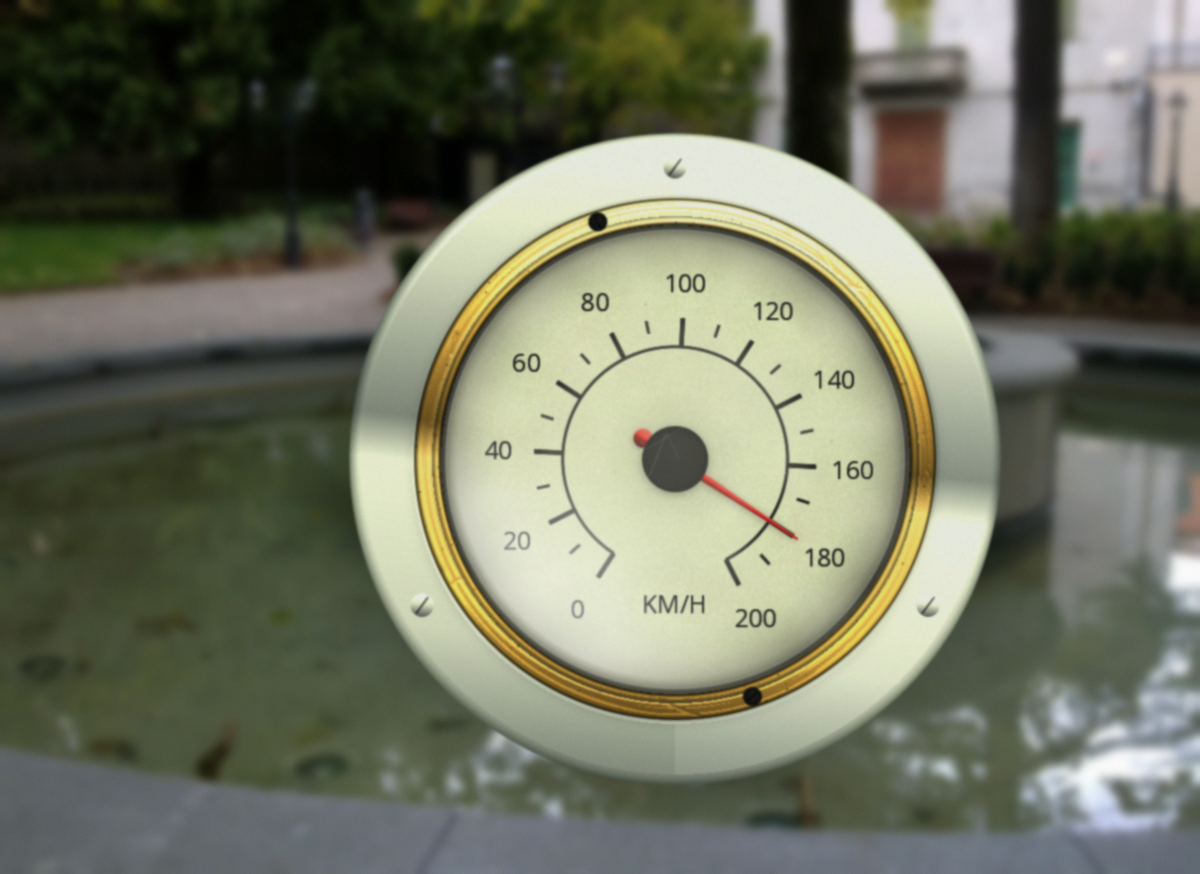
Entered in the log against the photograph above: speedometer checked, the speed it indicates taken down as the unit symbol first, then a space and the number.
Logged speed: km/h 180
